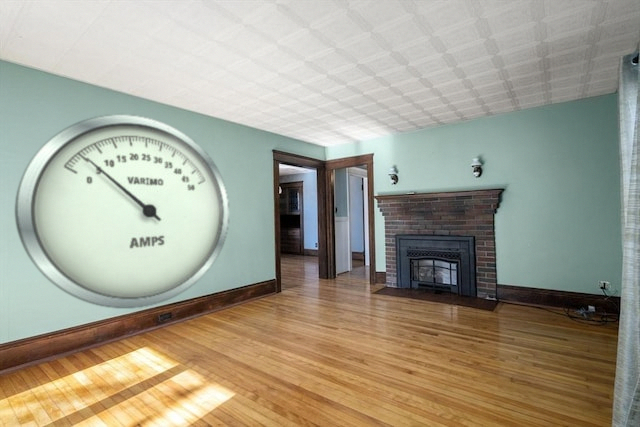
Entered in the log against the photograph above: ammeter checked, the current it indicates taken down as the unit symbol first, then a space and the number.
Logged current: A 5
